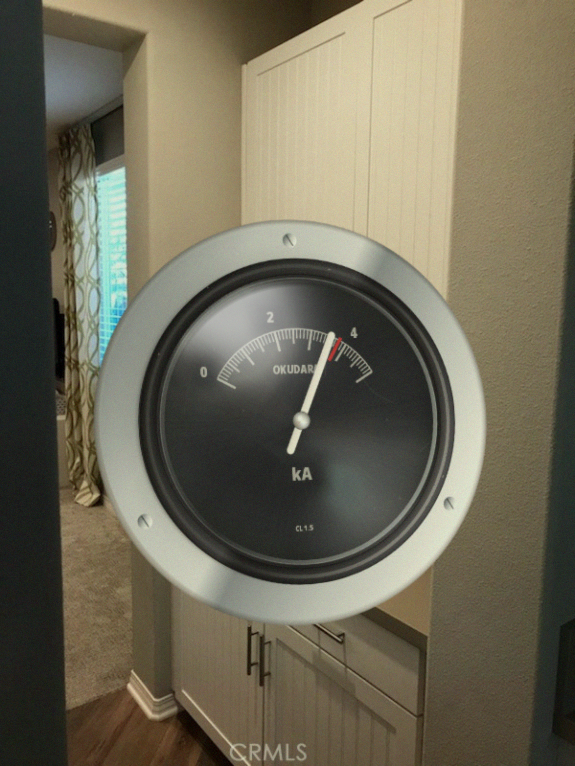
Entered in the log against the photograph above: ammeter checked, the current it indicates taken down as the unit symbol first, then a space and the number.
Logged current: kA 3.5
